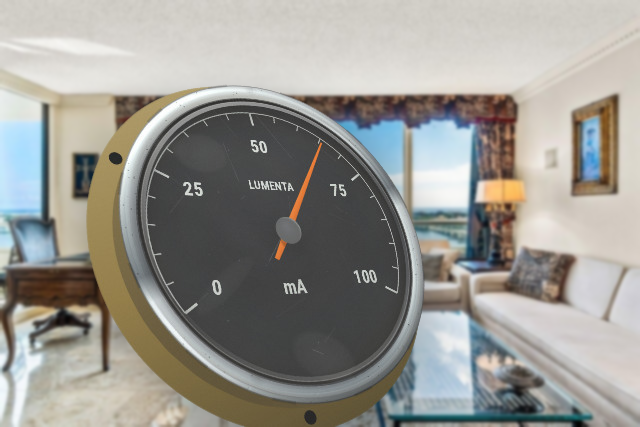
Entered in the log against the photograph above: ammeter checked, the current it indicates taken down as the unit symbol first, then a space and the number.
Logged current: mA 65
